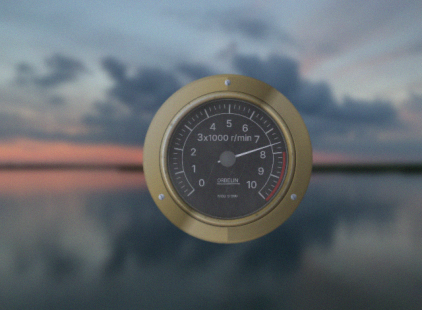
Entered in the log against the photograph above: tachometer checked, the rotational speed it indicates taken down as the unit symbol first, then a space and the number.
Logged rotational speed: rpm 7600
